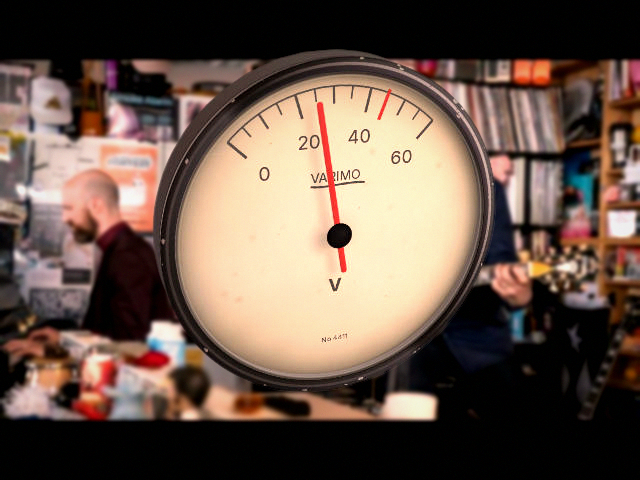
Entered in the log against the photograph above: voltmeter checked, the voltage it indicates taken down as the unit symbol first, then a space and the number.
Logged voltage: V 25
